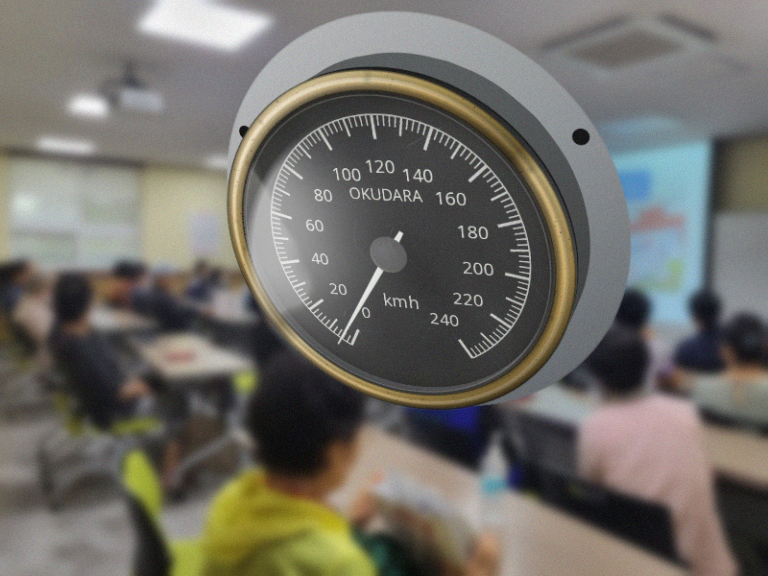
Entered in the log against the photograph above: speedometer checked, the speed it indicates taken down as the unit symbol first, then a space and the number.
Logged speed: km/h 4
